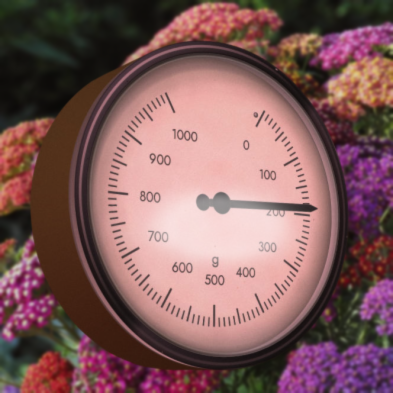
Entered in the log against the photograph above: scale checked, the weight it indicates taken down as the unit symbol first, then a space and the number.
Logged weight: g 190
